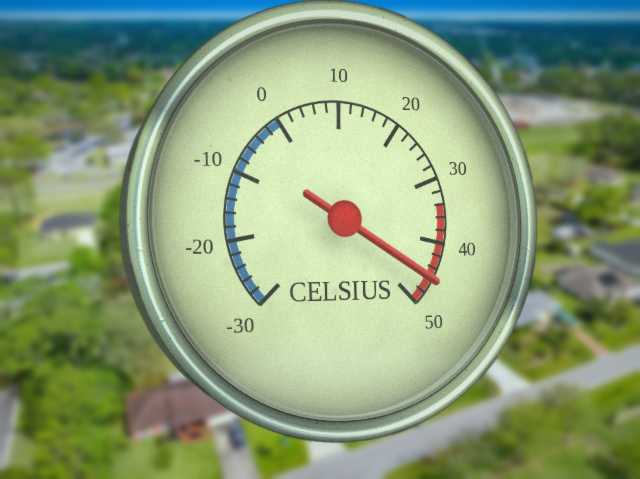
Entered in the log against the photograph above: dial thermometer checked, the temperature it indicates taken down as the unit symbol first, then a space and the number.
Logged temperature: °C 46
